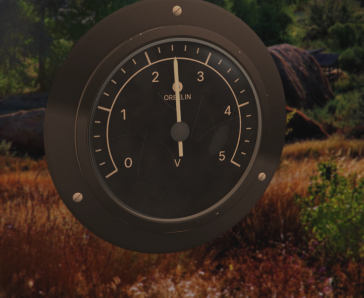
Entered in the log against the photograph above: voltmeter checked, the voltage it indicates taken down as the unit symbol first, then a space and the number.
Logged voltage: V 2.4
